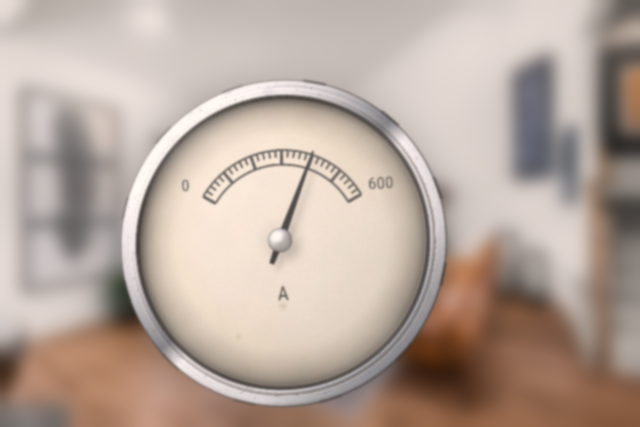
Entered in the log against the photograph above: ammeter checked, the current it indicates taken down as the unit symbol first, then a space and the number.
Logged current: A 400
